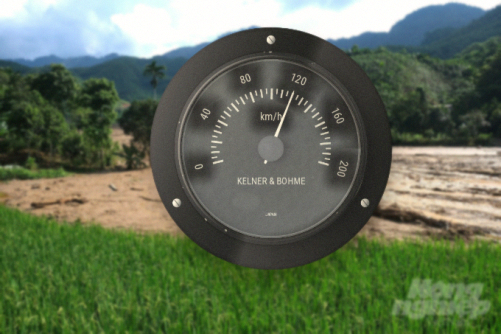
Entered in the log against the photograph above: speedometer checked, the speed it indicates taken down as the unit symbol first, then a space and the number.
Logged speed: km/h 120
